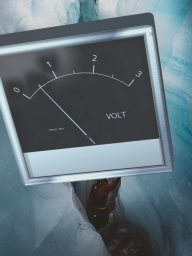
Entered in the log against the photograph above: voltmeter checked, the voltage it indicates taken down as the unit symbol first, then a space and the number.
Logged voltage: V 0.5
